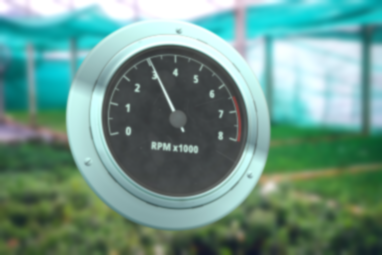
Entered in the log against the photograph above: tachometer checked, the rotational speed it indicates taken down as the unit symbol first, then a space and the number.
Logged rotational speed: rpm 3000
